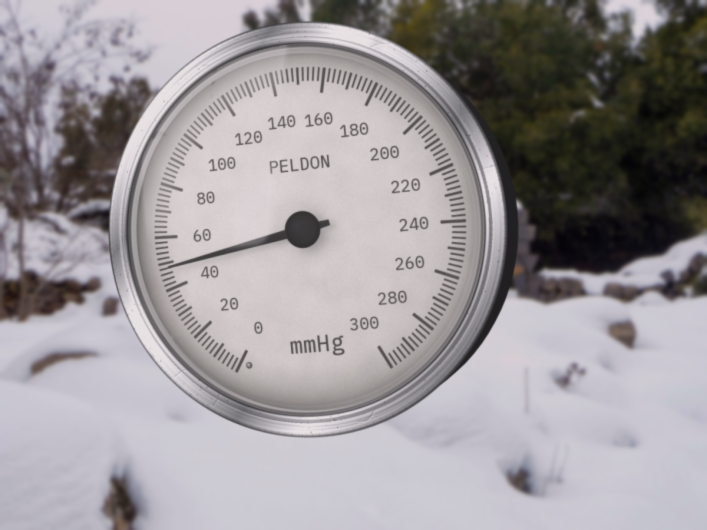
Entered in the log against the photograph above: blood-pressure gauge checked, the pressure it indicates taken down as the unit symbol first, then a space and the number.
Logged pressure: mmHg 48
